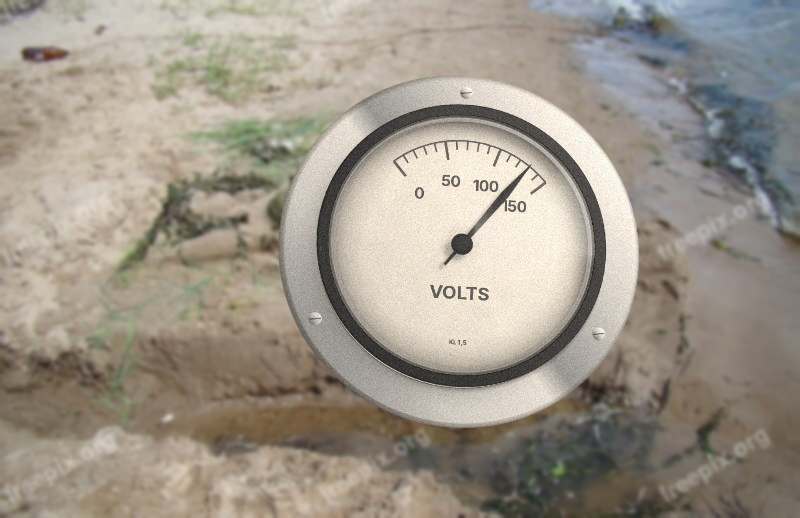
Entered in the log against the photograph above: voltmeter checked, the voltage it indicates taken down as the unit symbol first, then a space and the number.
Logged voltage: V 130
